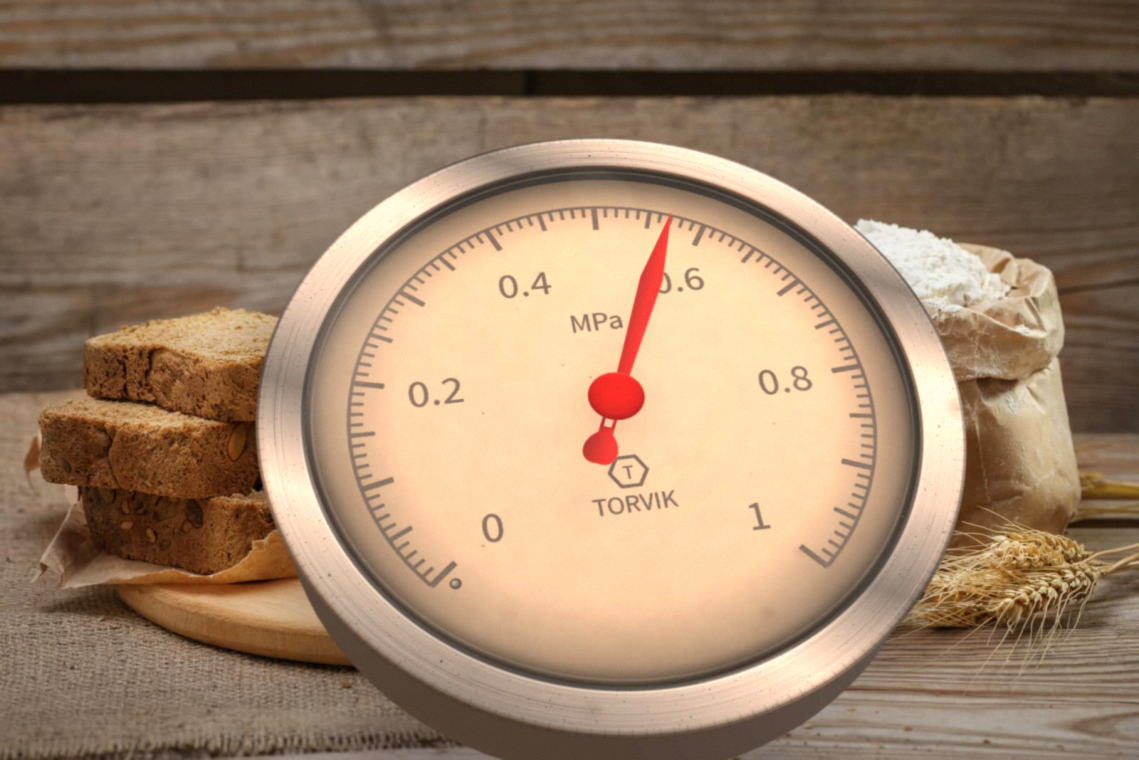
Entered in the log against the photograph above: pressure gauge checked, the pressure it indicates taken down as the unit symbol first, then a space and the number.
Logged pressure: MPa 0.57
